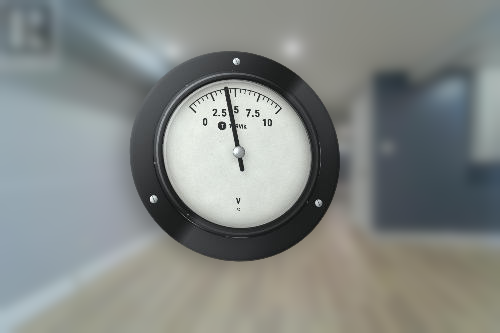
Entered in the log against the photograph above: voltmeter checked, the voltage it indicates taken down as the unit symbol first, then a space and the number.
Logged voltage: V 4
